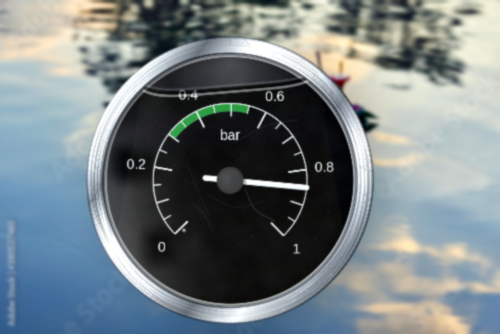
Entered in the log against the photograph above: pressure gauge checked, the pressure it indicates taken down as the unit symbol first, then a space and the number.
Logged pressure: bar 0.85
